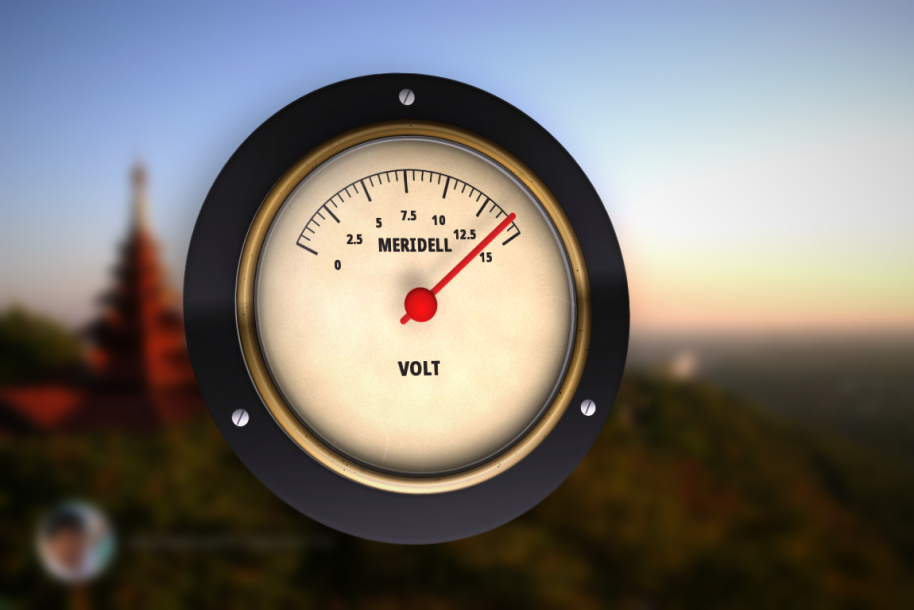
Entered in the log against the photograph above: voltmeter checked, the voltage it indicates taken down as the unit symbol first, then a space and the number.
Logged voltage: V 14
